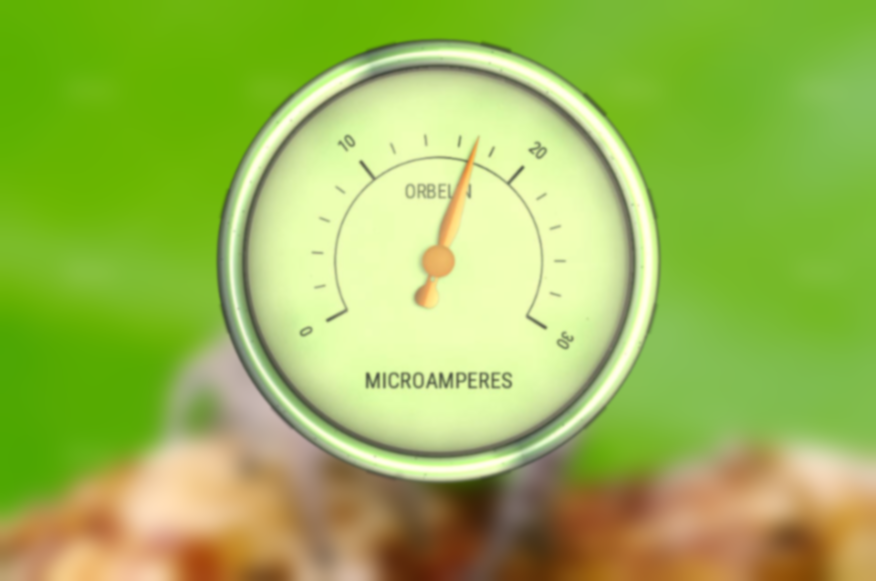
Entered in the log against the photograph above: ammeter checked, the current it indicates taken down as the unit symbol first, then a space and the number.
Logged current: µA 17
